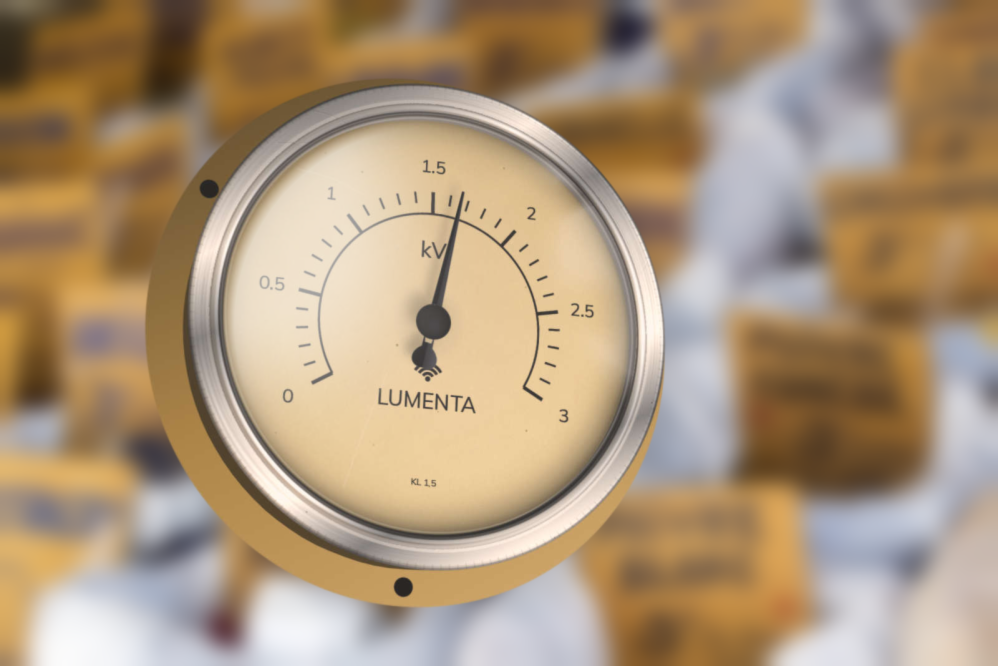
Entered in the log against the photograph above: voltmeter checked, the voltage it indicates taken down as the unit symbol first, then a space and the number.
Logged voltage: kV 1.65
